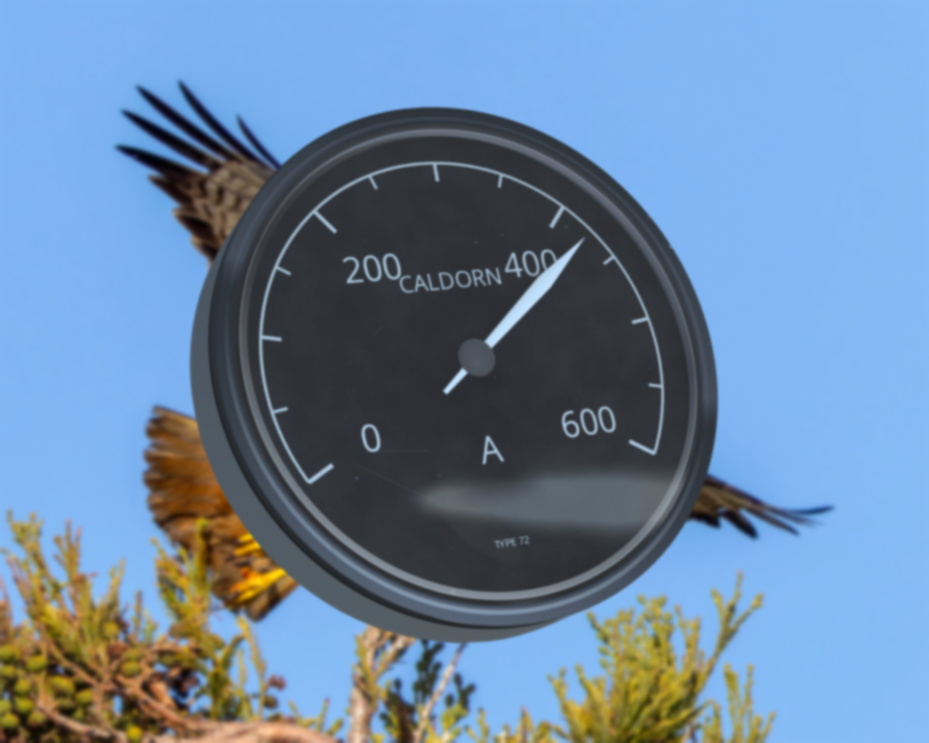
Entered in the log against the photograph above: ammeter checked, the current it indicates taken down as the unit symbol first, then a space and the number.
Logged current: A 425
